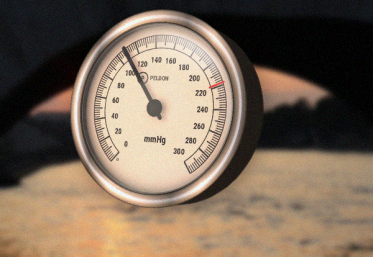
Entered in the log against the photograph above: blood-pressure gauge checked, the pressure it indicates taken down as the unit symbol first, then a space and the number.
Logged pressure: mmHg 110
